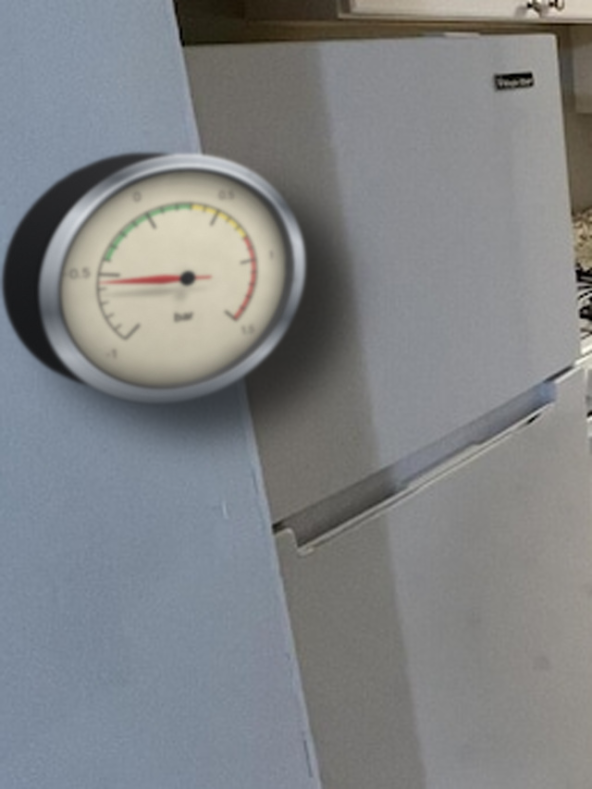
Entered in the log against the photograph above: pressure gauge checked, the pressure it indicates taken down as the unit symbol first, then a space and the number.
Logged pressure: bar -0.55
